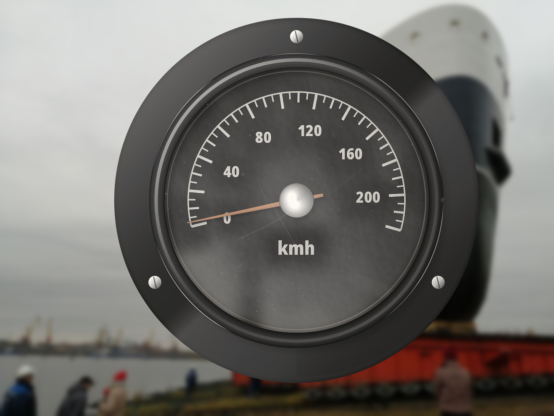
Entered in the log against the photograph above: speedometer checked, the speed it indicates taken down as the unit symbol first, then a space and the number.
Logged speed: km/h 2.5
